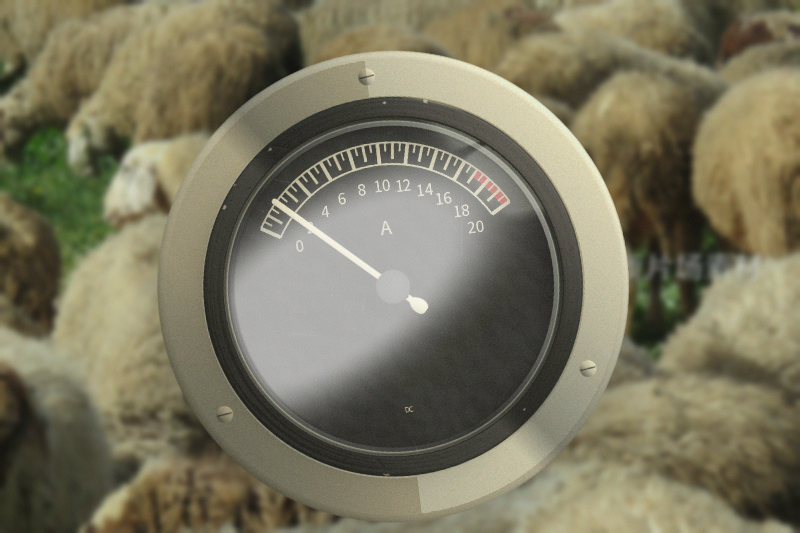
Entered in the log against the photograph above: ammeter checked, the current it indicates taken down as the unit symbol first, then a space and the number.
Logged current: A 2
